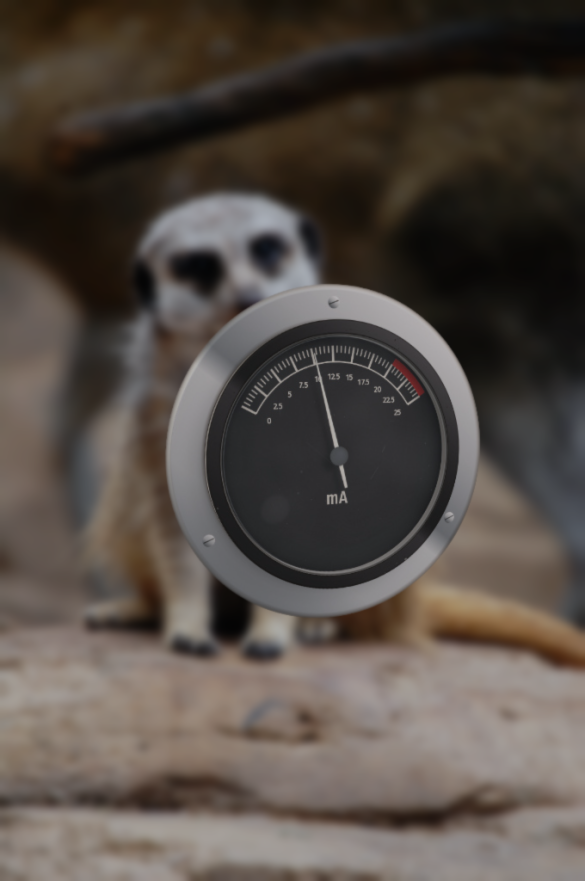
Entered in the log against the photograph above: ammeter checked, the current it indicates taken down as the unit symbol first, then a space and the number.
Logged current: mA 10
